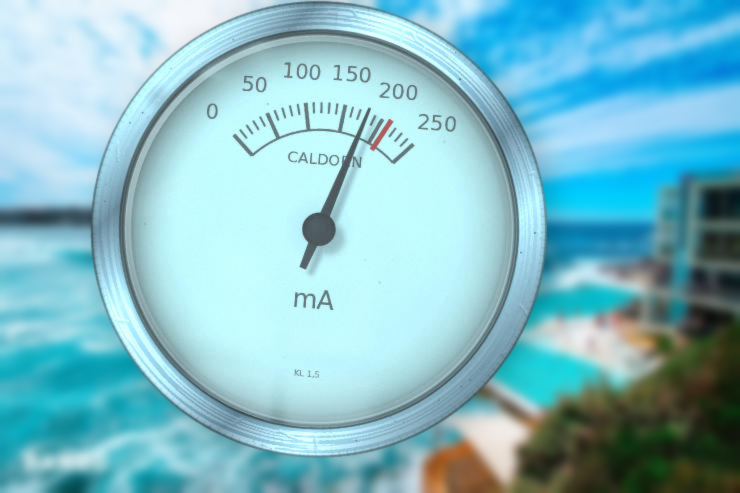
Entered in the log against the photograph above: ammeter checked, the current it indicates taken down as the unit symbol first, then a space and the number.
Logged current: mA 180
